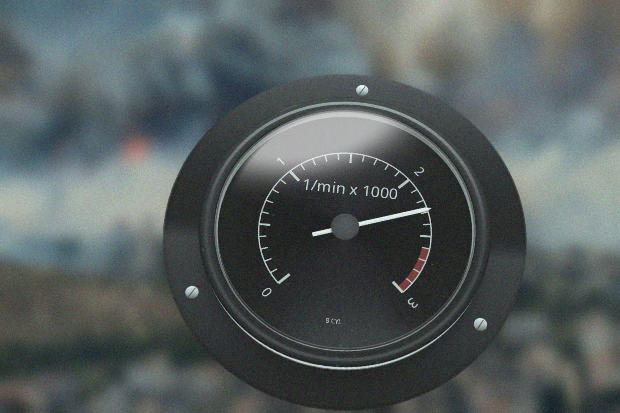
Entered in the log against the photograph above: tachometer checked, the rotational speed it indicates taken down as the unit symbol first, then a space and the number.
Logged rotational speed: rpm 2300
